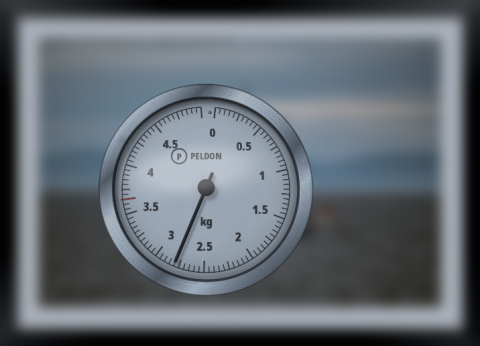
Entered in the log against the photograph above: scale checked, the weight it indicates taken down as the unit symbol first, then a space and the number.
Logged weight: kg 2.8
